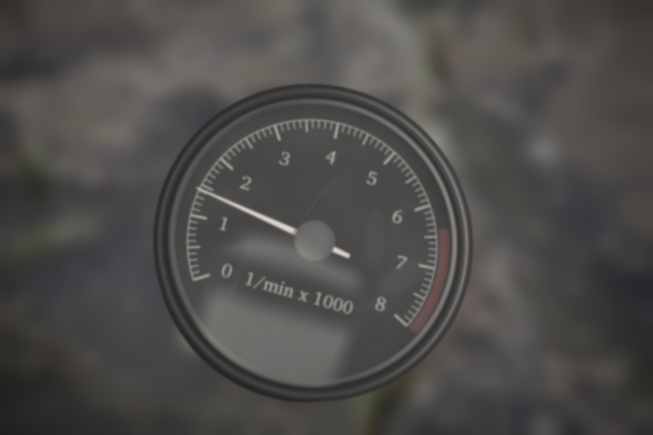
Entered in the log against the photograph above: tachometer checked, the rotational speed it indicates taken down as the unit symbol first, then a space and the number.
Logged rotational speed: rpm 1400
